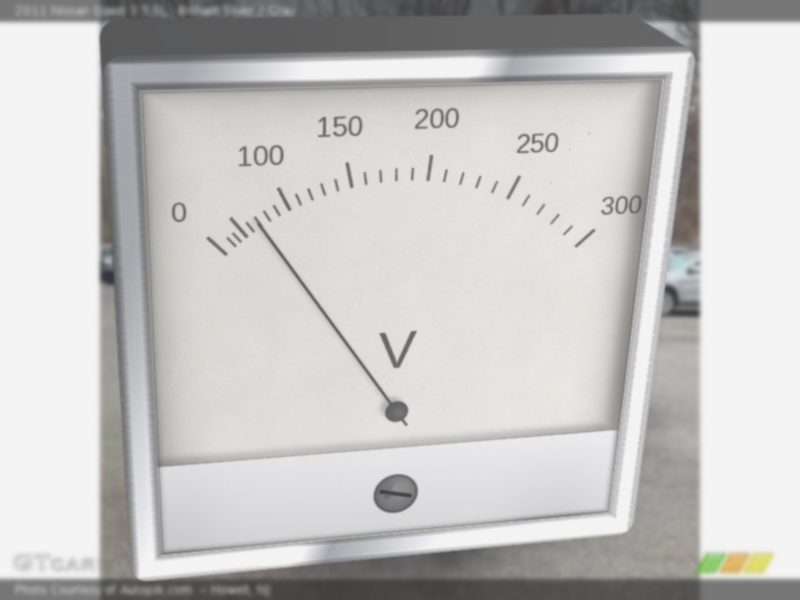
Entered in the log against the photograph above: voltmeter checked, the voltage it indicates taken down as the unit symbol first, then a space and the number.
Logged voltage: V 70
